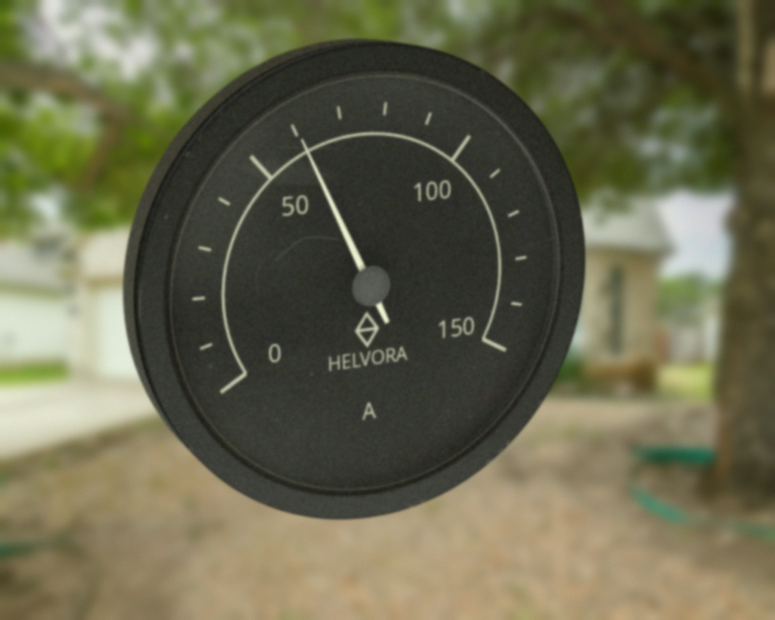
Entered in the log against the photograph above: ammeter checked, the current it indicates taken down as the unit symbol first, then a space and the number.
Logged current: A 60
